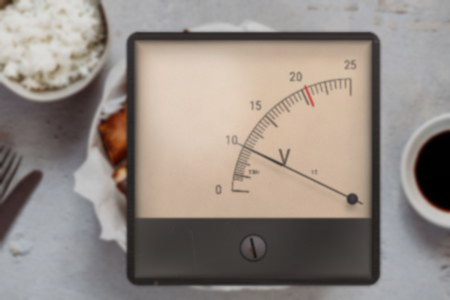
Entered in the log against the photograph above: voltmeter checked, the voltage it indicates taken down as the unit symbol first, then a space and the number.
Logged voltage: V 10
